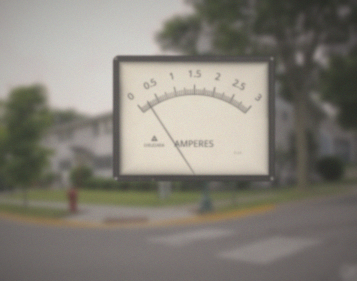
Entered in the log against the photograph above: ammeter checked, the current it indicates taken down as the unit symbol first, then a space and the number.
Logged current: A 0.25
